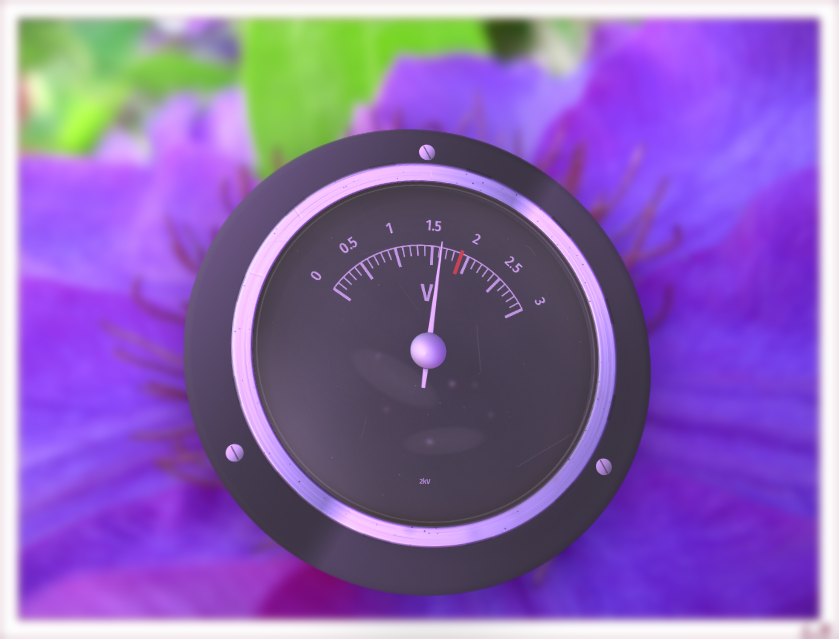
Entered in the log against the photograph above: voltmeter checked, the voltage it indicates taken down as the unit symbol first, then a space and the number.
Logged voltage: V 1.6
